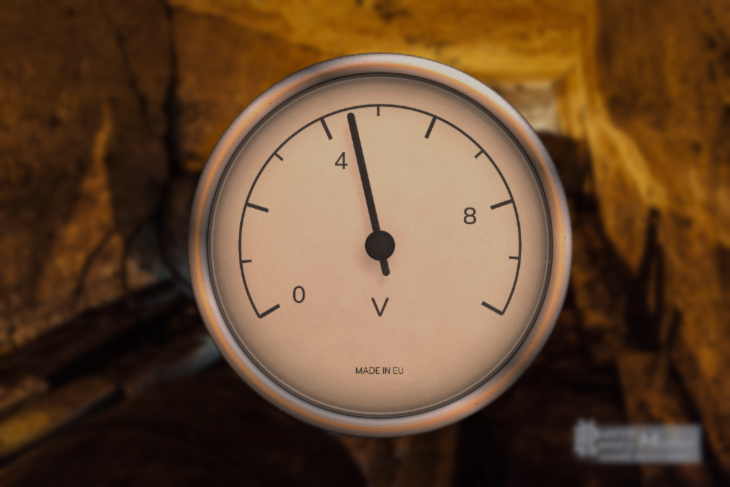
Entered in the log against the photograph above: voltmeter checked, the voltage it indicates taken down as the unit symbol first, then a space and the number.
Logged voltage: V 4.5
